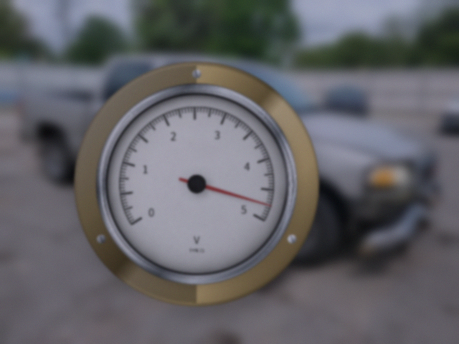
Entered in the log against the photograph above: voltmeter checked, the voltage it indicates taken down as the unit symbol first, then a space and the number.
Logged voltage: V 4.75
